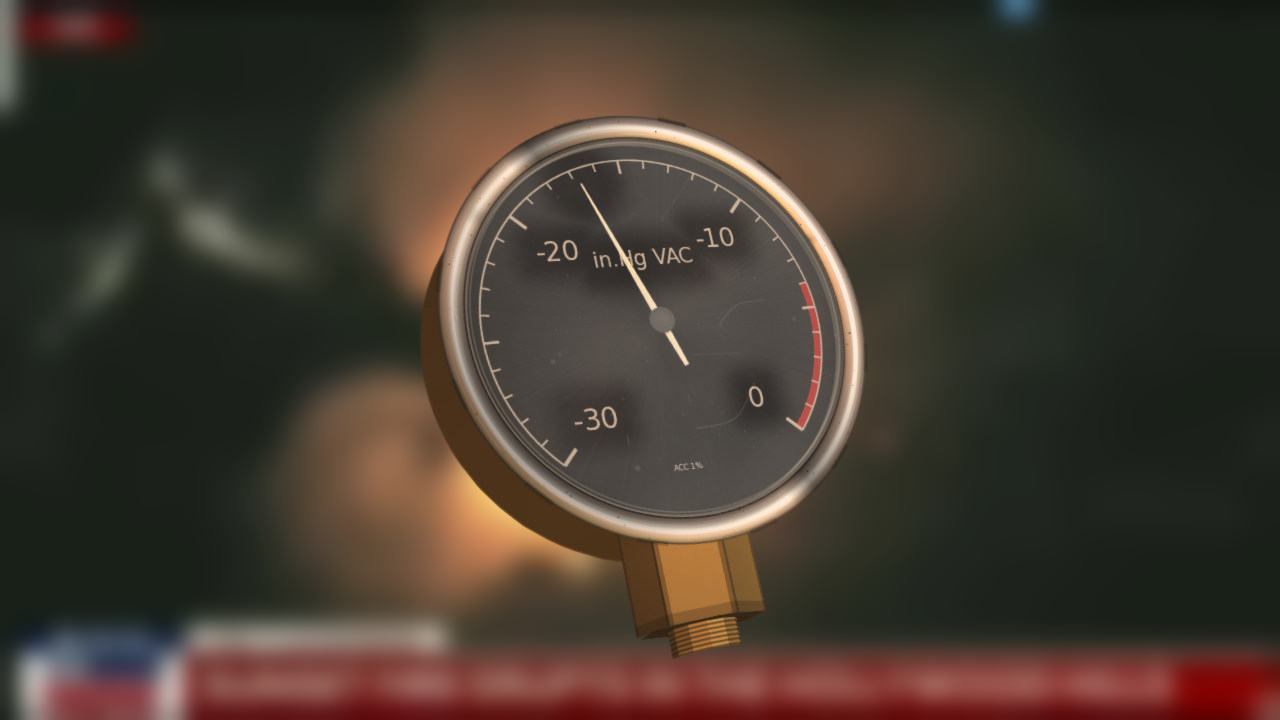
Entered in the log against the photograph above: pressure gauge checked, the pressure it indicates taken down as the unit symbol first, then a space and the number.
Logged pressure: inHg -17
